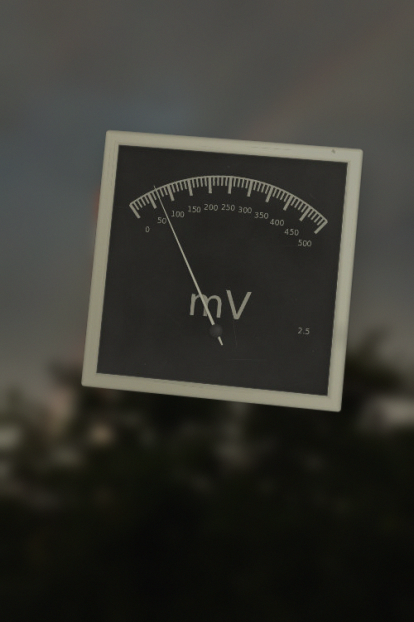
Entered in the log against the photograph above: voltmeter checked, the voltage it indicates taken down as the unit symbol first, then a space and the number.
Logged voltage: mV 70
